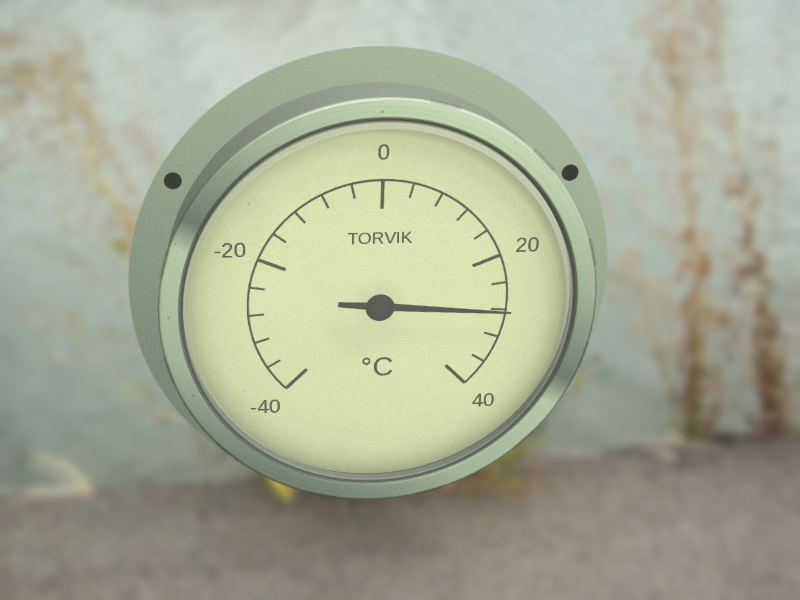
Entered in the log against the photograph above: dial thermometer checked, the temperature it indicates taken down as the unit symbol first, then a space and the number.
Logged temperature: °C 28
